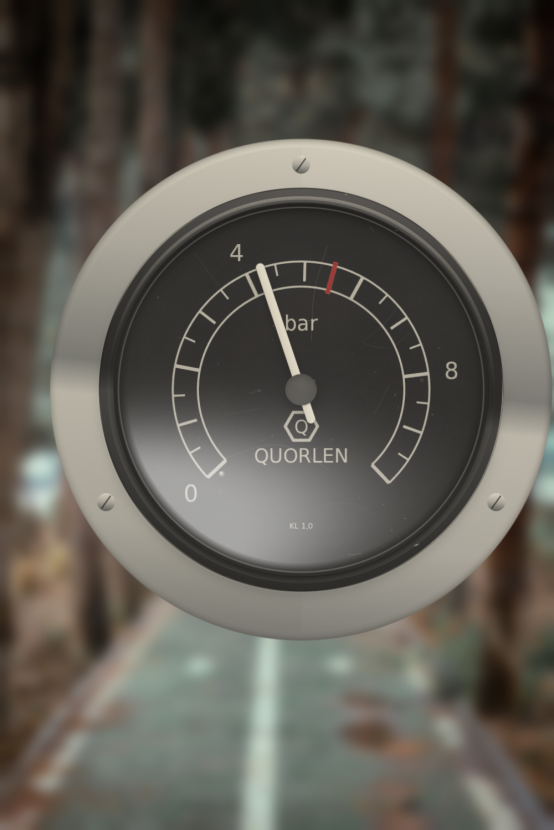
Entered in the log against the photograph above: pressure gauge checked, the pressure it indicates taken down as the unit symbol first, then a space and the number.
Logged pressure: bar 4.25
